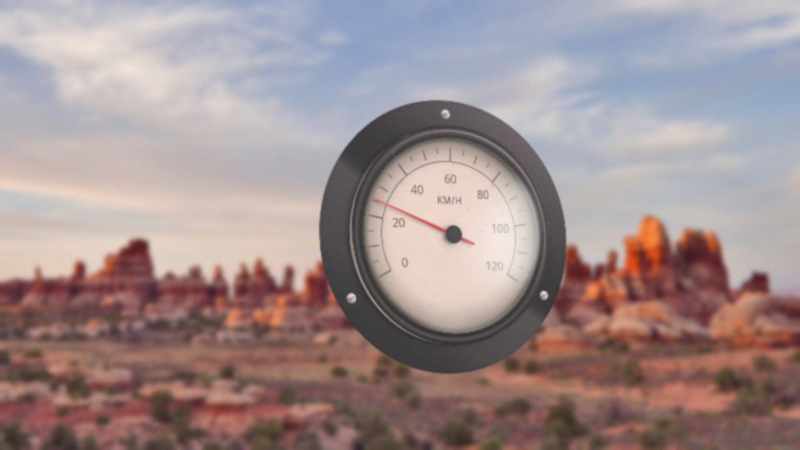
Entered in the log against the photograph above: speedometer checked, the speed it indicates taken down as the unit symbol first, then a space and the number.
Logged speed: km/h 25
